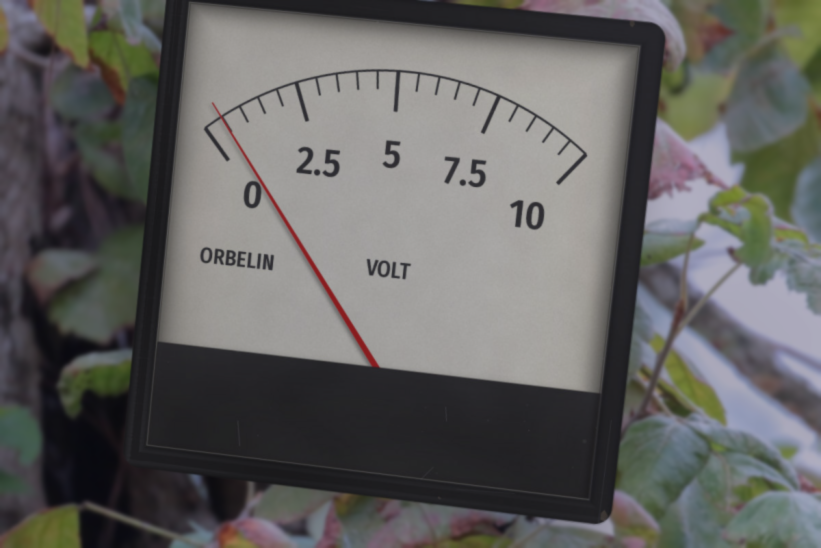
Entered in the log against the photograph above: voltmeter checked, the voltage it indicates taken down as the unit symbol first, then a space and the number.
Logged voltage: V 0.5
